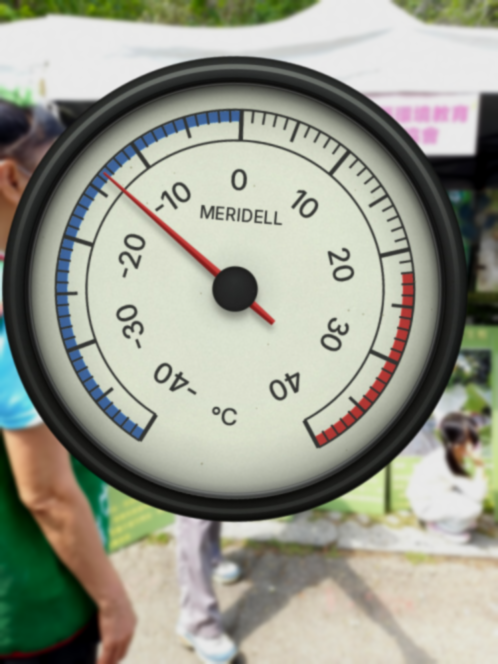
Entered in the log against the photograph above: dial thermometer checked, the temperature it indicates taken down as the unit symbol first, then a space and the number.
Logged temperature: °C -13.5
